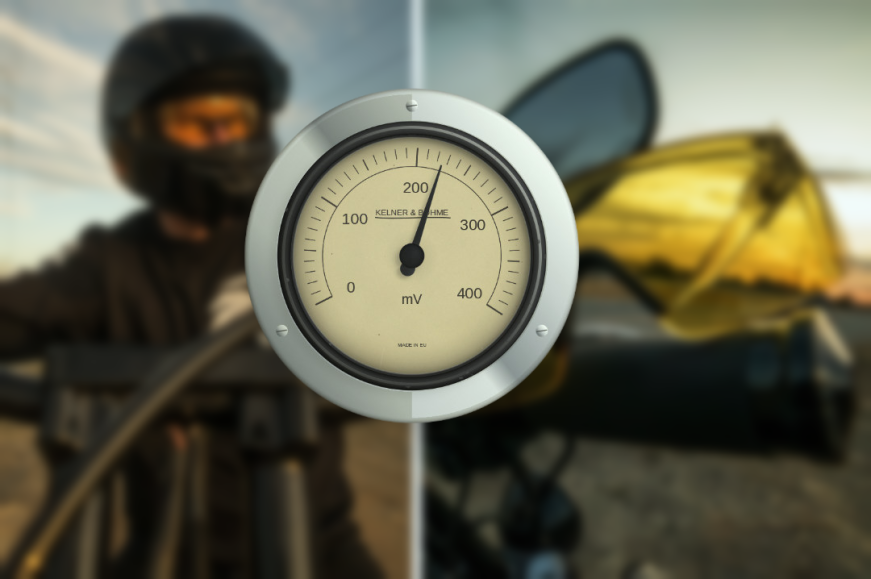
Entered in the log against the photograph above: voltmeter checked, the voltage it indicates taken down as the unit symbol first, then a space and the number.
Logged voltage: mV 225
